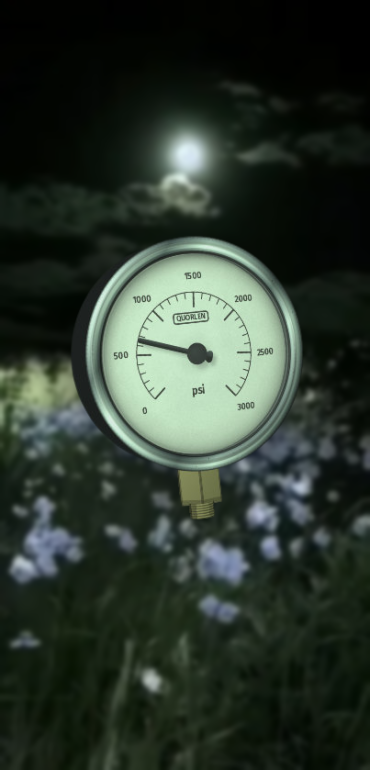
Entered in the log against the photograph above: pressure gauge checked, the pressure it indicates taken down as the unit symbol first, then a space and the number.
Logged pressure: psi 650
